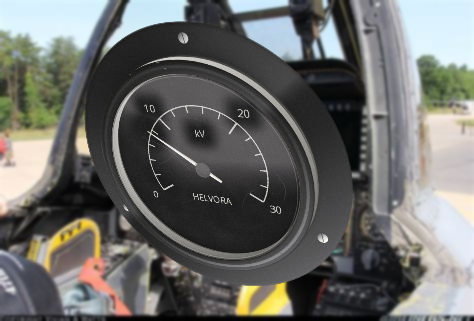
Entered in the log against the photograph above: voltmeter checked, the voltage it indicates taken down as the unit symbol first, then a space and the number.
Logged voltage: kV 8
